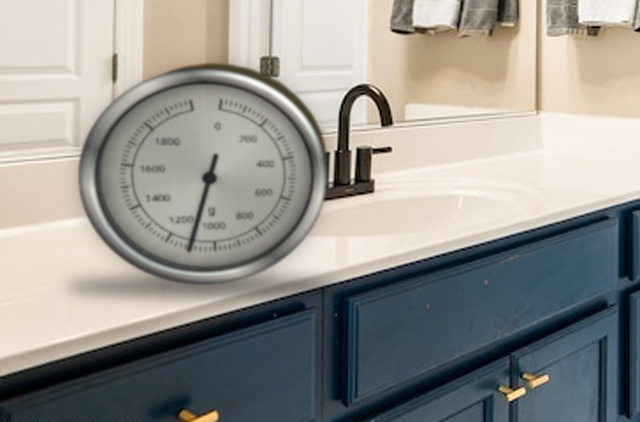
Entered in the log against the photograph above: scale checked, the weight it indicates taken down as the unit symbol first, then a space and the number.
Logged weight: g 1100
